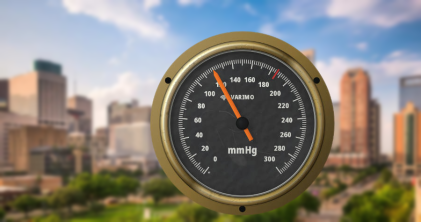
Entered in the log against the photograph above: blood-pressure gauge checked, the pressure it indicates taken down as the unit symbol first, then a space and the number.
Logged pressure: mmHg 120
